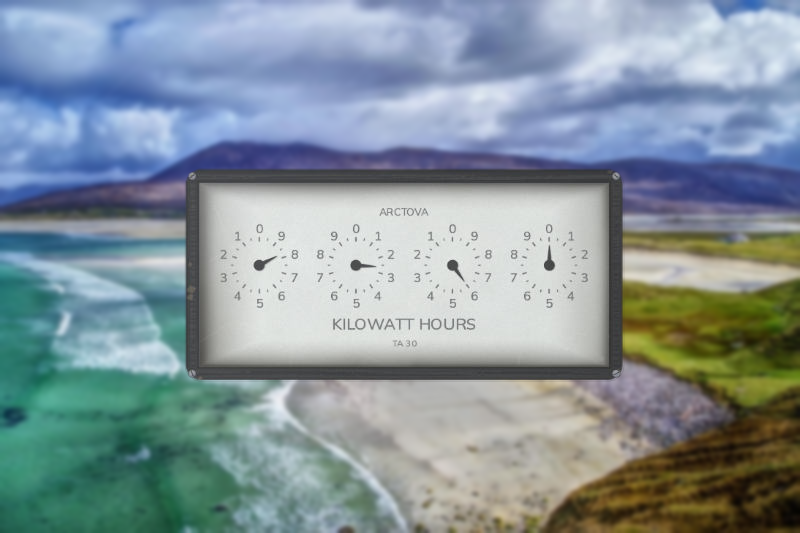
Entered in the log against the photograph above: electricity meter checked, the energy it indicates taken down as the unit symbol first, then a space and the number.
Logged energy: kWh 8260
